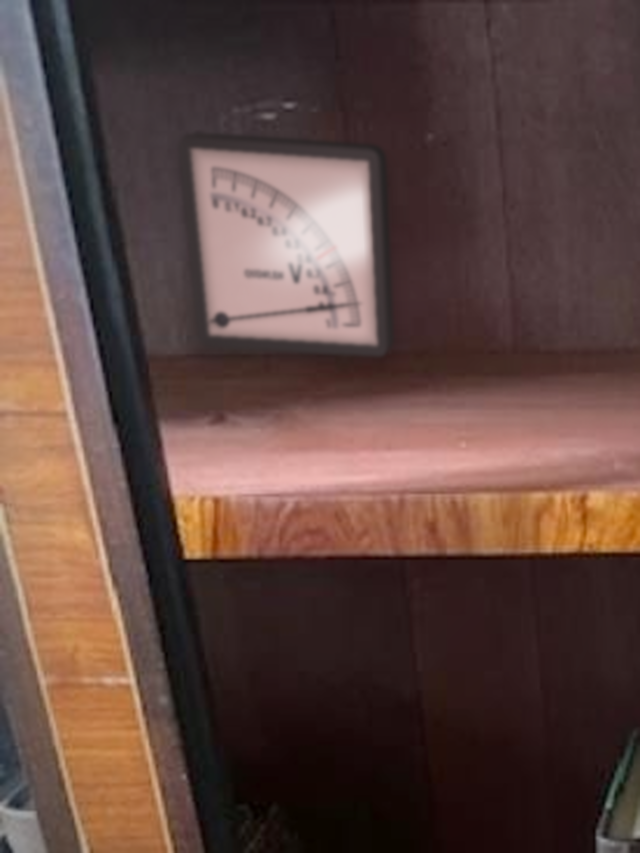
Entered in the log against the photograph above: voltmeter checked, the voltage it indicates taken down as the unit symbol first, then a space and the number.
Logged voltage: V 0.9
